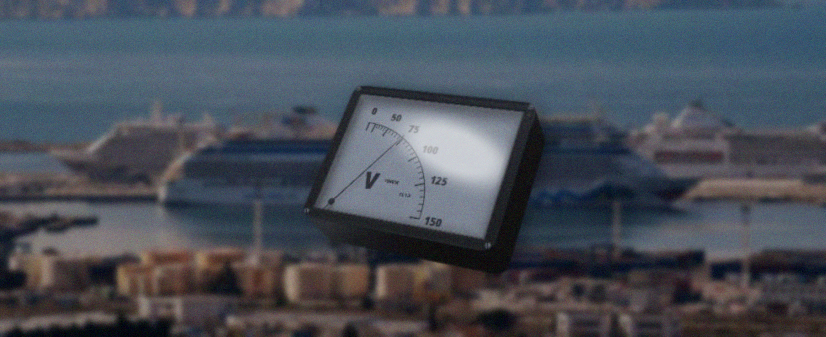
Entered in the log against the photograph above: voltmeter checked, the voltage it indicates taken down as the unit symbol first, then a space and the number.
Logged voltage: V 75
